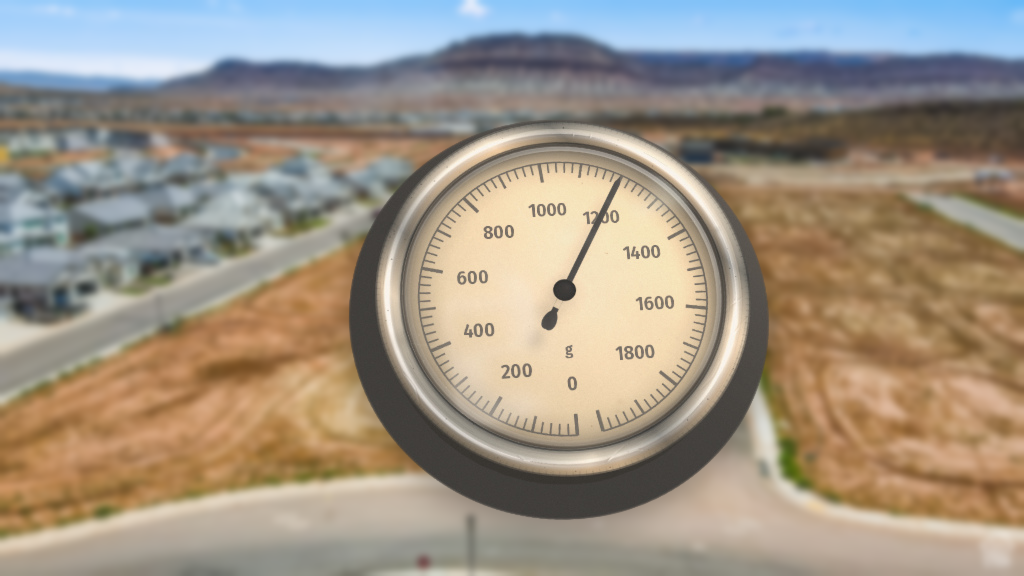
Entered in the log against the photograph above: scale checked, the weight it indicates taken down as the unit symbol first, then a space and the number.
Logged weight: g 1200
